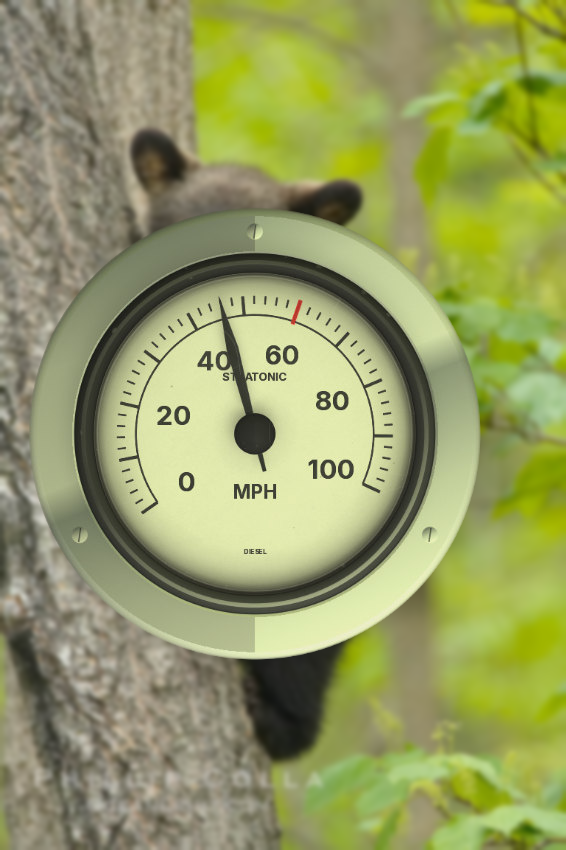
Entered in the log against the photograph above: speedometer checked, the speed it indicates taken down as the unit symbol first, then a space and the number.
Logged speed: mph 46
